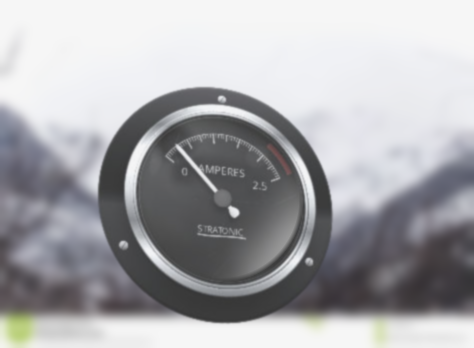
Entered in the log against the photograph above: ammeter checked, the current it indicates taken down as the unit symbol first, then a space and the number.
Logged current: A 0.25
